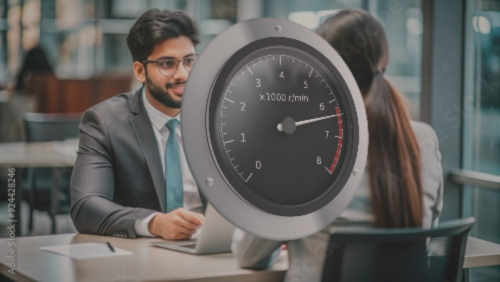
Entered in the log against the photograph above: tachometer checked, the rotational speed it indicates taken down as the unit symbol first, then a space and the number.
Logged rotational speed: rpm 6400
